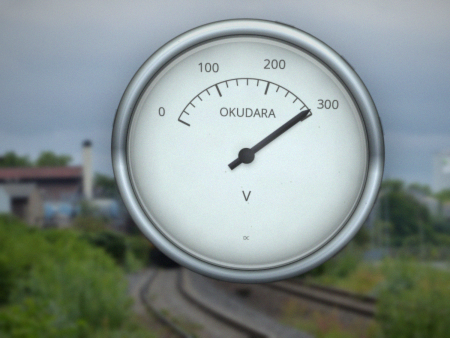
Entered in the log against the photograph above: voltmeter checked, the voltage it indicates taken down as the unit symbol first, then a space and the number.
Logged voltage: V 290
